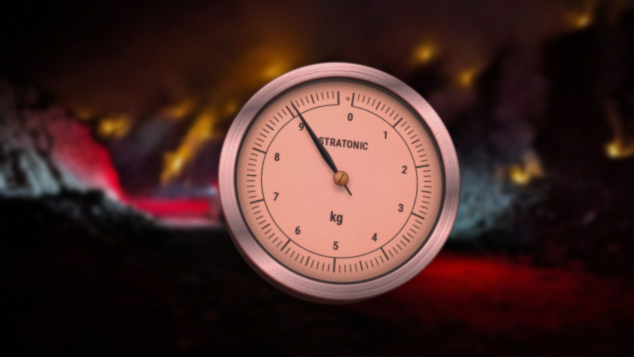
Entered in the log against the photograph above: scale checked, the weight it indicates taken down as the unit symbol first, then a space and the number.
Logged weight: kg 9.1
